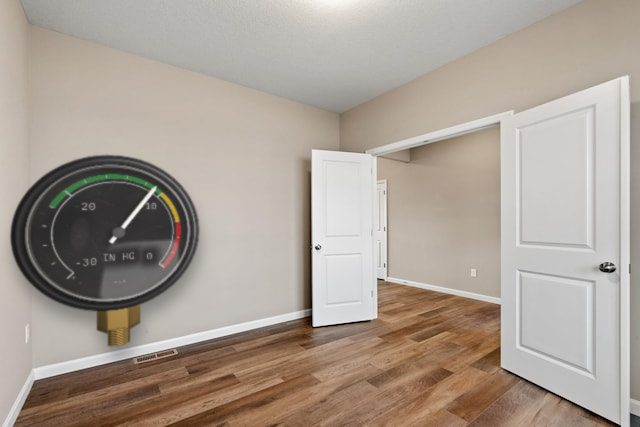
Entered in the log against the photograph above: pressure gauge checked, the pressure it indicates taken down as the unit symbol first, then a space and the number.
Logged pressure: inHg -11
